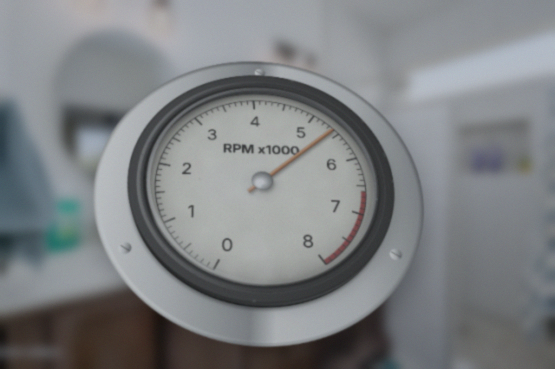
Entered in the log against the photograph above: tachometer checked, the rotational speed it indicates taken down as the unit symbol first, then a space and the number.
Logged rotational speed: rpm 5400
